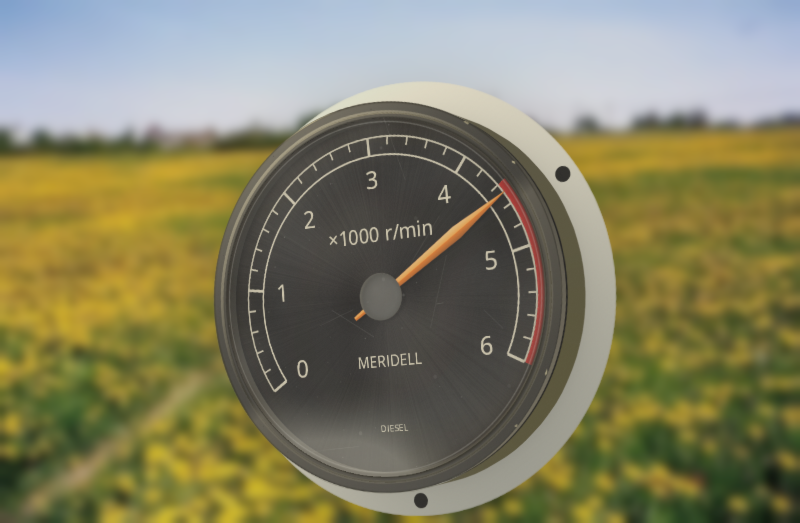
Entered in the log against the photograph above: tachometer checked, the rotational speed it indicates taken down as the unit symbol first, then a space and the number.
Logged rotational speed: rpm 4500
